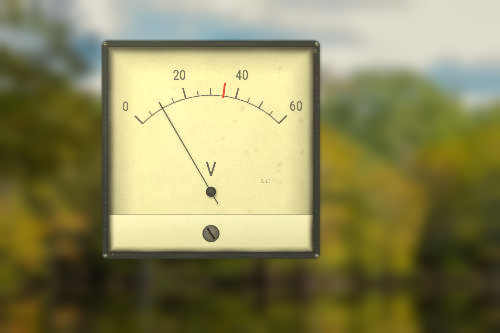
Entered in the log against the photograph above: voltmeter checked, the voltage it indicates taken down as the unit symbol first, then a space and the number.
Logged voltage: V 10
